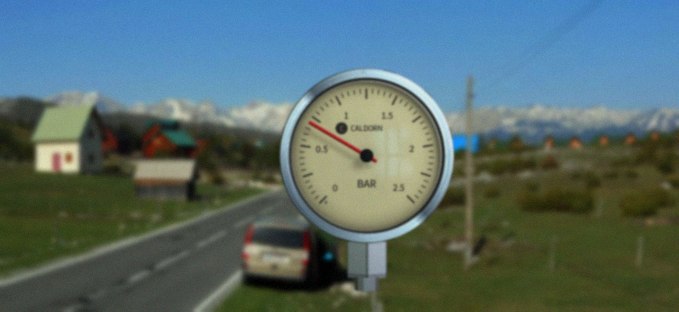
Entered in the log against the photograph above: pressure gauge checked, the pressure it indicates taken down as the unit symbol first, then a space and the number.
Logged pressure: bar 0.7
